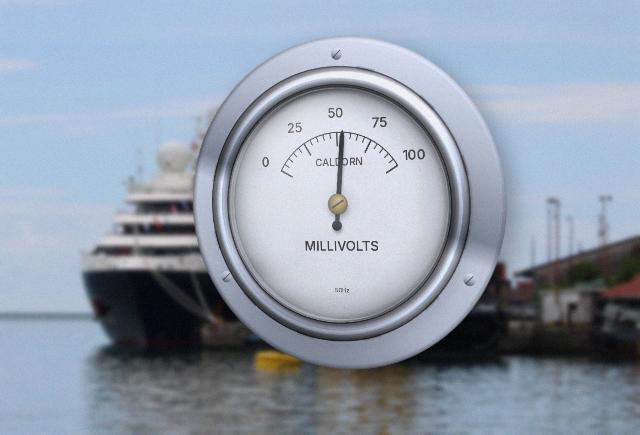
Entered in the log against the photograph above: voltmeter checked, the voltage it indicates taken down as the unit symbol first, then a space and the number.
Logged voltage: mV 55
